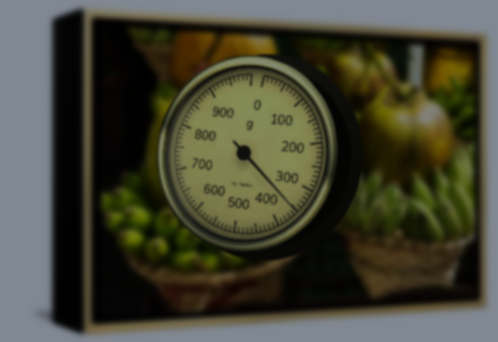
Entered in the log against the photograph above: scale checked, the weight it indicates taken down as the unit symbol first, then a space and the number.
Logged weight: g 350
